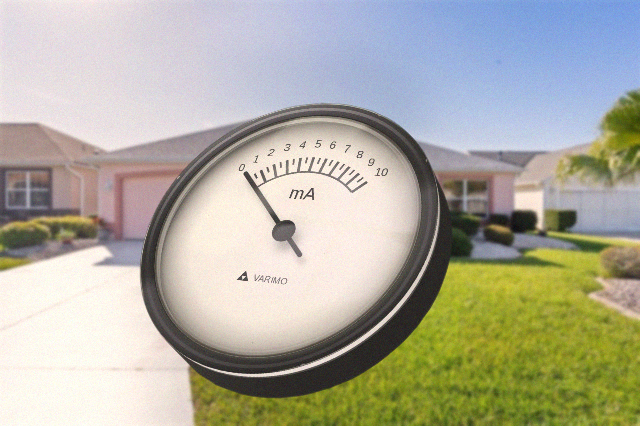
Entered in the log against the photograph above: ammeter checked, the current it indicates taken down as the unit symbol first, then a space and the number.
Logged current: mA 0
